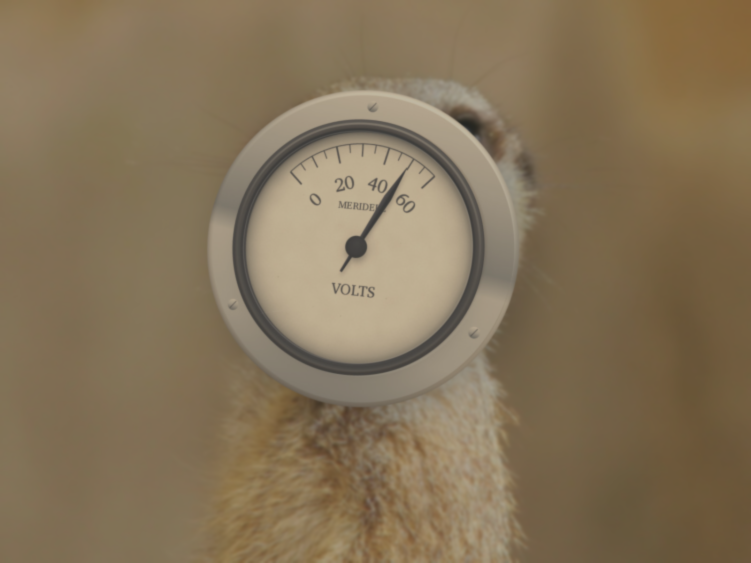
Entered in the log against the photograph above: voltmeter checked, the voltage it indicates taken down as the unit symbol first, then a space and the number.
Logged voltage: V 50
